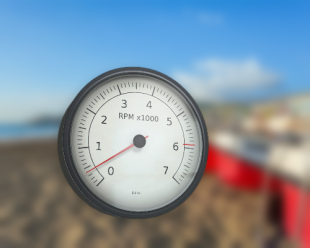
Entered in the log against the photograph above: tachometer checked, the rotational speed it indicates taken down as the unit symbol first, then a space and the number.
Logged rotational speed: rpm 400
